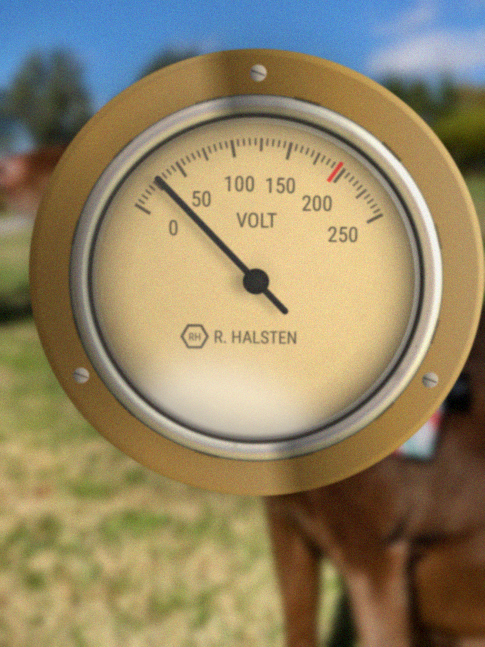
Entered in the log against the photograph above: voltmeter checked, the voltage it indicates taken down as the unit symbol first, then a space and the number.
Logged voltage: V 30
